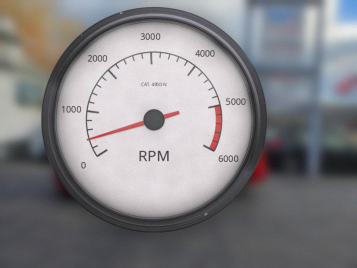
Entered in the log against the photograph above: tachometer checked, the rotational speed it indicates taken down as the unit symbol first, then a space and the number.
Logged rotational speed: rpm 400
